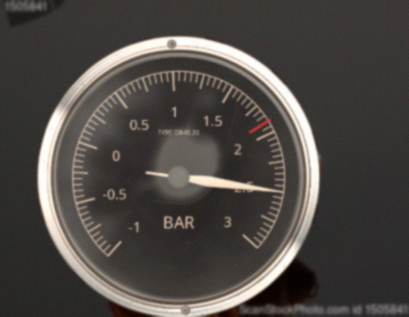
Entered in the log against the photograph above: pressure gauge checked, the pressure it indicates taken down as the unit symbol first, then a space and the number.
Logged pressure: bar 2.5
